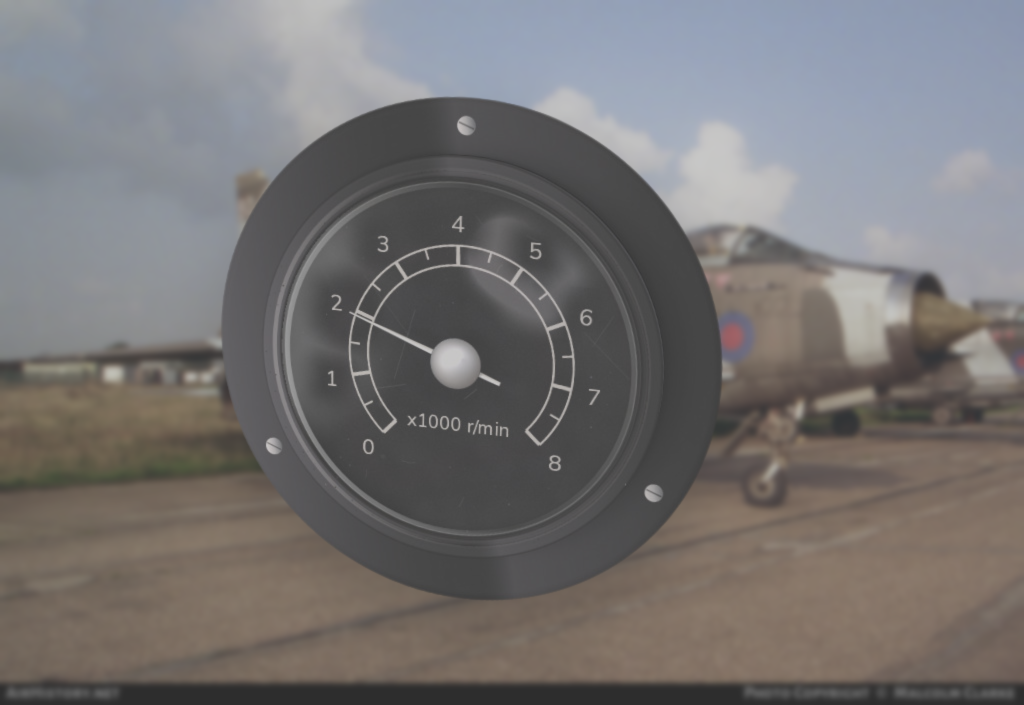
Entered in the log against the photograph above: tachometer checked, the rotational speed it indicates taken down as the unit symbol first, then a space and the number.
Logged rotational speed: rpm 2000
